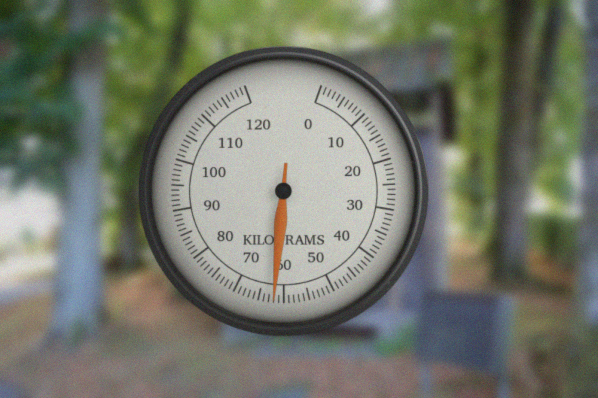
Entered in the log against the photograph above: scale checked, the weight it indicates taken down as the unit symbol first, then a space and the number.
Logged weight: kg 62
